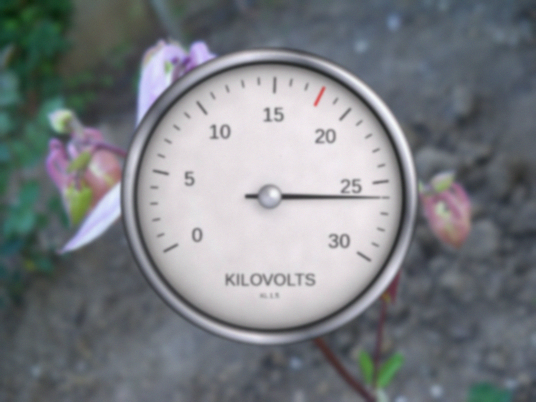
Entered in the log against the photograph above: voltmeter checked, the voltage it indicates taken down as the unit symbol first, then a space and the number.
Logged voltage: kV 26
